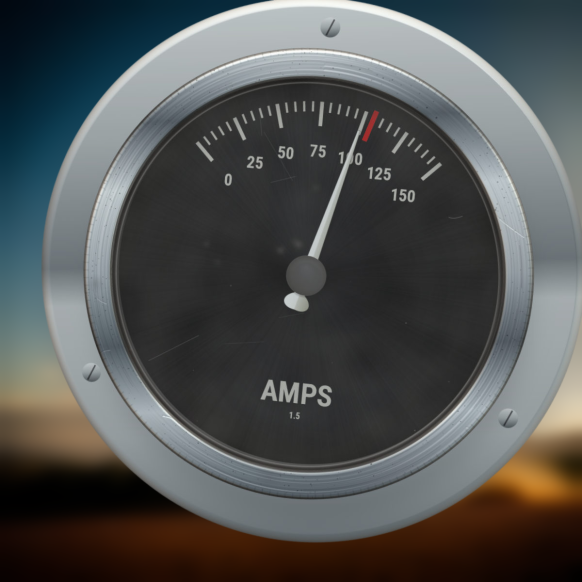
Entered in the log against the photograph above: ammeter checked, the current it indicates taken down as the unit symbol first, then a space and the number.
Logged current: A 100
